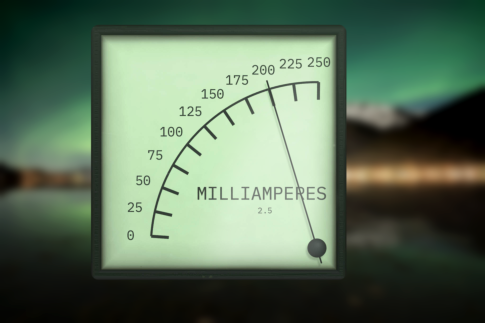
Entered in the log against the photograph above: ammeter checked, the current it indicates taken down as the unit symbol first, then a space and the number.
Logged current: mA 200
